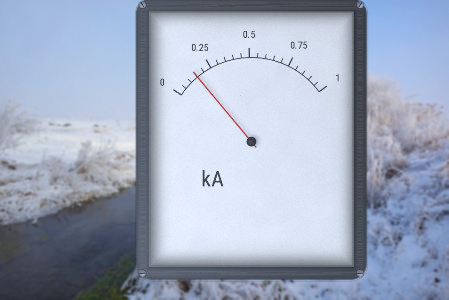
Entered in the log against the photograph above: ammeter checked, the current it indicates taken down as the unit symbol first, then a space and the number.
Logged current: kA 0.15
